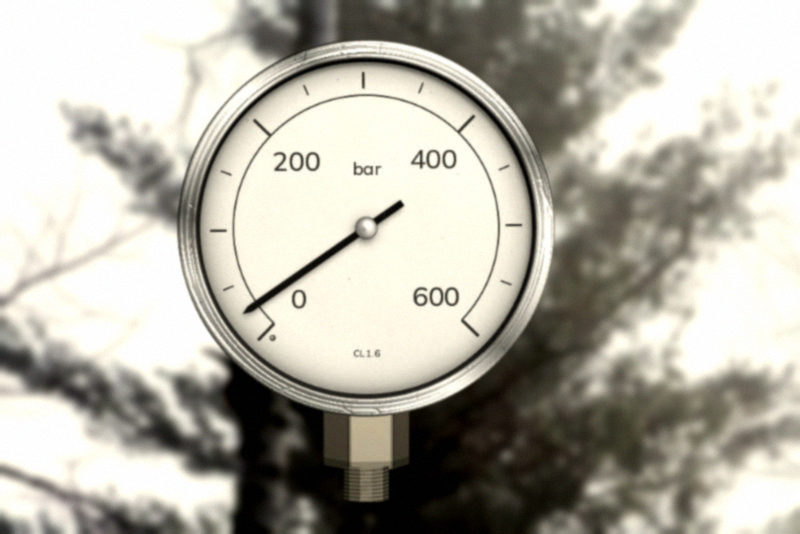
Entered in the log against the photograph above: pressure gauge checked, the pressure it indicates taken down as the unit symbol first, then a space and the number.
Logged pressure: bar 25
